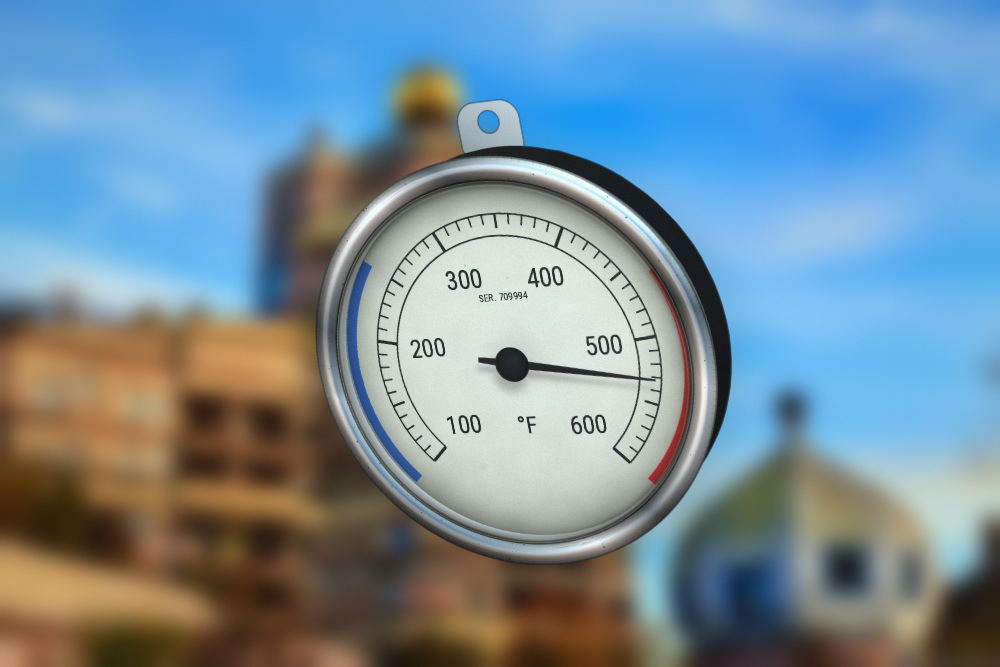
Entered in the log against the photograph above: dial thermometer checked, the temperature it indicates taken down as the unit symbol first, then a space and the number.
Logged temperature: °F 530
